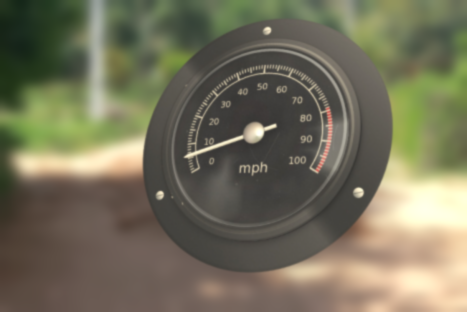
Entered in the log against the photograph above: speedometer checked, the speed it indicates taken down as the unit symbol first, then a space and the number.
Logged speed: mph 5
